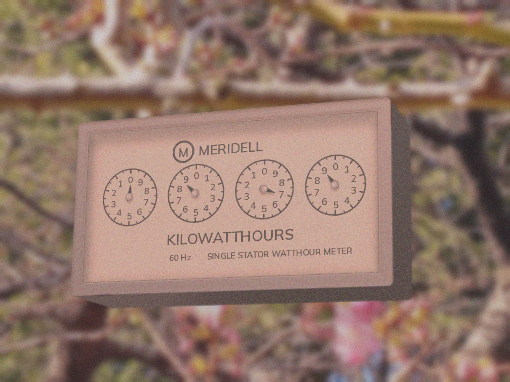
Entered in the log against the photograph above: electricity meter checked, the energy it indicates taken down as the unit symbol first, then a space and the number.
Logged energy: kWh 9869
